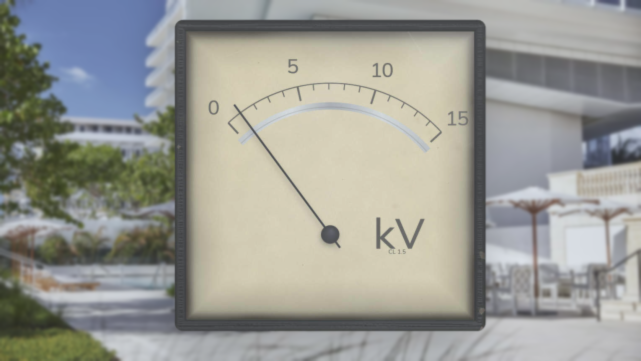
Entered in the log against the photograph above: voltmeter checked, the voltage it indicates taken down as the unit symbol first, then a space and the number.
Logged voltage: kV 1
